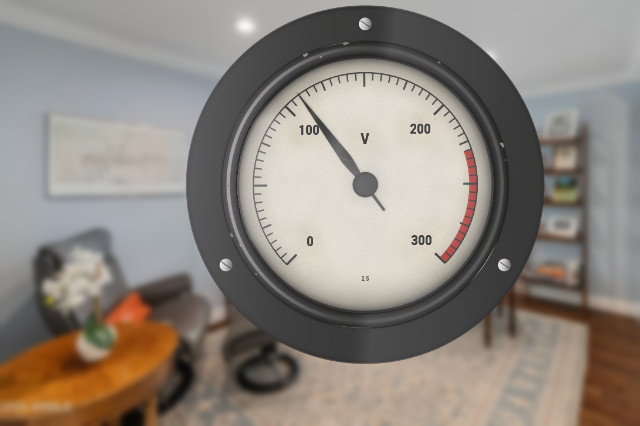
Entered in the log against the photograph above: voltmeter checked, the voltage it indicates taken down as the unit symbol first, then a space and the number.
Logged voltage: V 110
